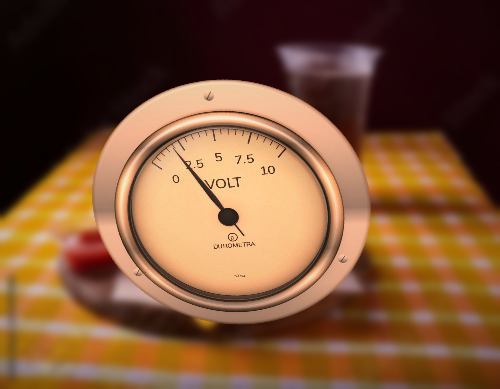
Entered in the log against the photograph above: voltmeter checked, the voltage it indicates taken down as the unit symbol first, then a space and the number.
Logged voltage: V 2
